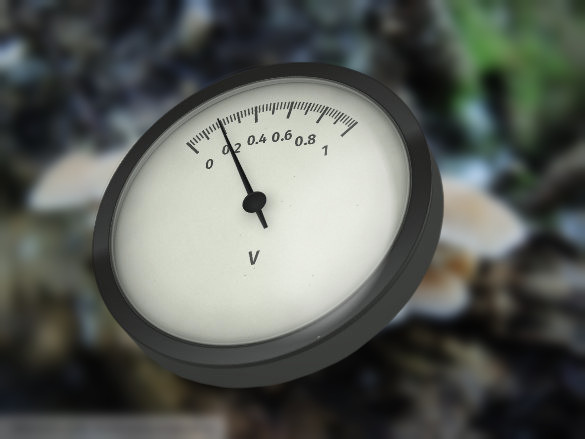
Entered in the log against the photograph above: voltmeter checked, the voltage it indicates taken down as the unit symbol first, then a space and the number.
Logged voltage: V 0.2
